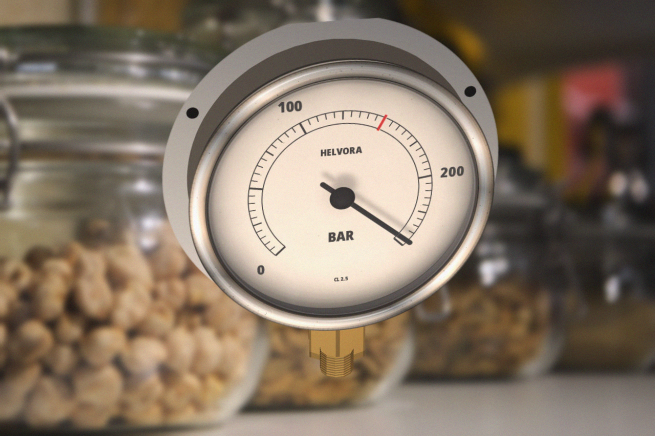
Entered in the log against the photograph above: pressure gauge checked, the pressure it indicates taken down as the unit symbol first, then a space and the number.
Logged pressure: bar 245
